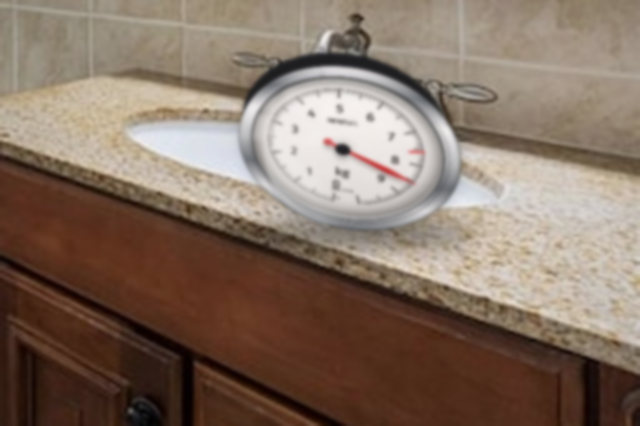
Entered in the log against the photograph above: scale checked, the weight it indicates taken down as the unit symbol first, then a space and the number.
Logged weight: kg 8.5
